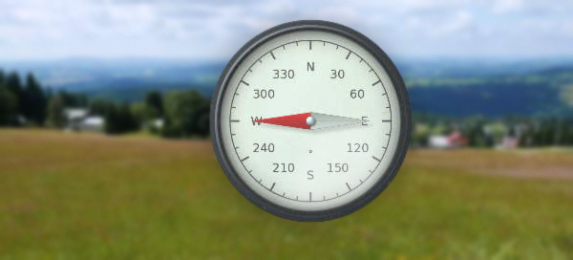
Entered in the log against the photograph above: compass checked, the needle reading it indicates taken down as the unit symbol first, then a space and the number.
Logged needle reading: ° 270
